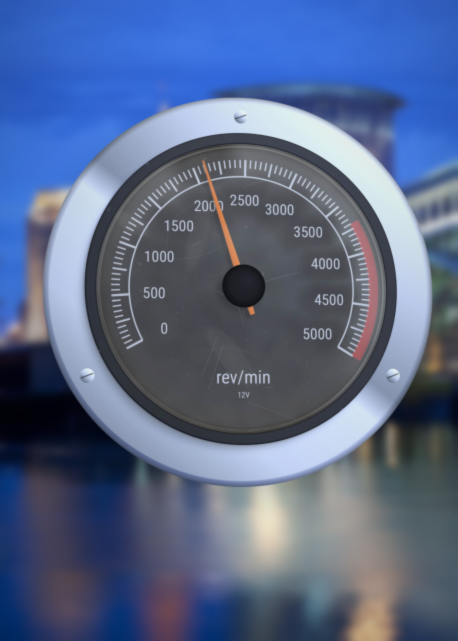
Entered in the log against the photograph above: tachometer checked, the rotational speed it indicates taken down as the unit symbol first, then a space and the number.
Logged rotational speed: rpm 2100
